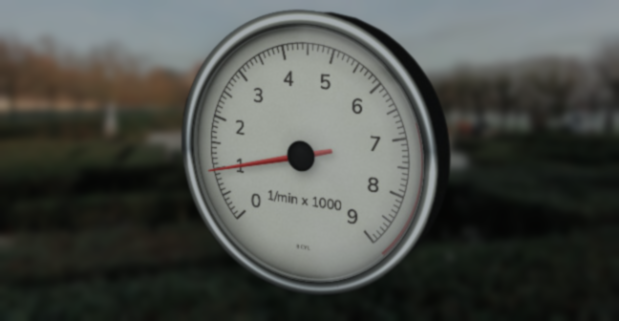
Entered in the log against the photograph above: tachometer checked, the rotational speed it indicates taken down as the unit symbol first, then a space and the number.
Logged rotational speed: rpm 1000
